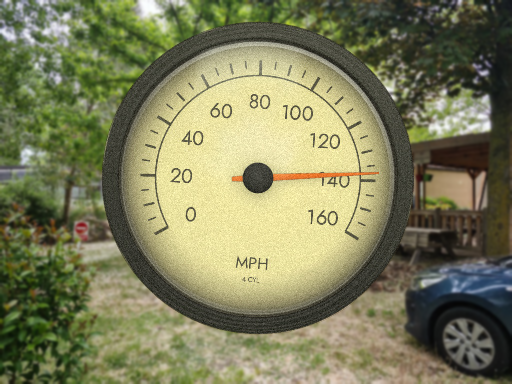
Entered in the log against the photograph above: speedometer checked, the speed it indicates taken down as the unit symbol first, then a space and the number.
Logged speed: mph 137.5
